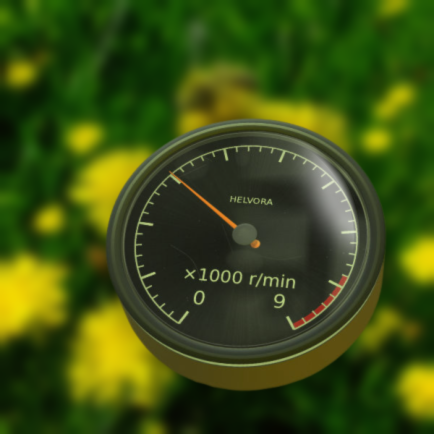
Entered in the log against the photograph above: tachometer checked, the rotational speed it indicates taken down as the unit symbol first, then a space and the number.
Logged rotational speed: rpm 3000
